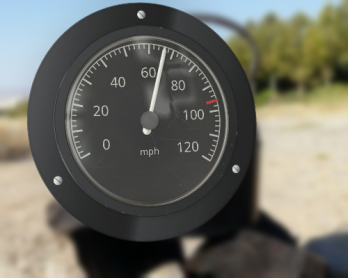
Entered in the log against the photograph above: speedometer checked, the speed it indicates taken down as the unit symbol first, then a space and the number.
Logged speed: mph 66
